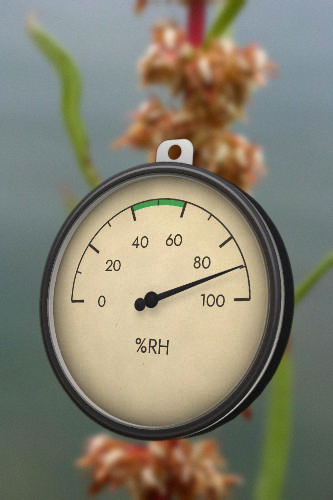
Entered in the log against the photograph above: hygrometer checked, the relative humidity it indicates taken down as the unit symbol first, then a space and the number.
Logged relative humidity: % 90
